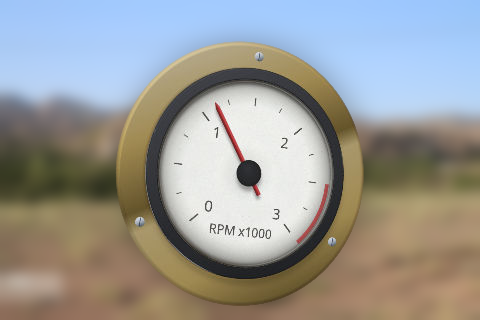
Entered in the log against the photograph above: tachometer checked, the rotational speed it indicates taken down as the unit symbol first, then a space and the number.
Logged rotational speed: rpm 1125
